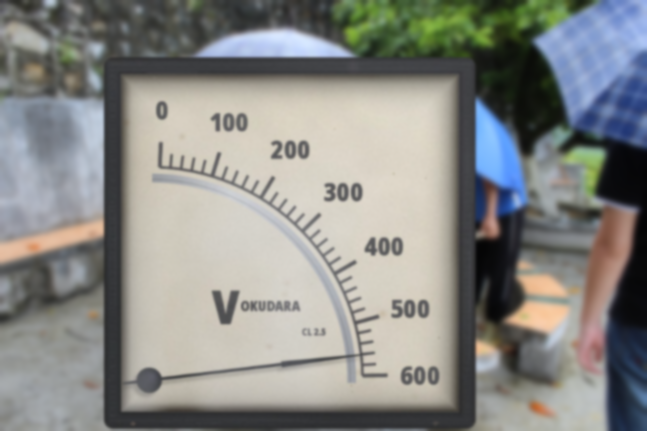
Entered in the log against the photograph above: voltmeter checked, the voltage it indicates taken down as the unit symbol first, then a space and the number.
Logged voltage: V 560
